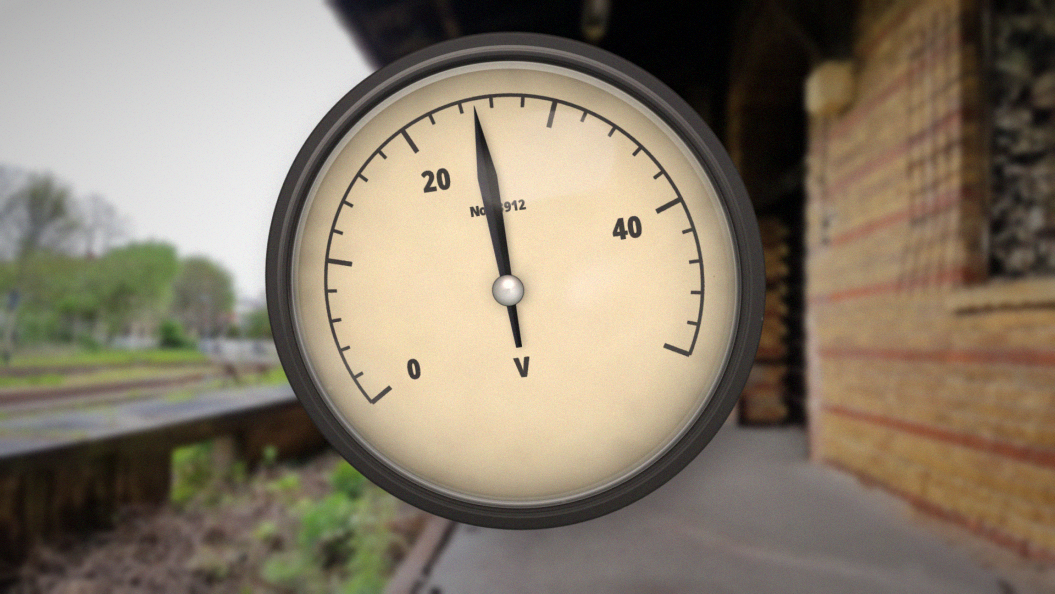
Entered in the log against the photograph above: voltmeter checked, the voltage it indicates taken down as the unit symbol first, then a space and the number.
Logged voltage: V 25
